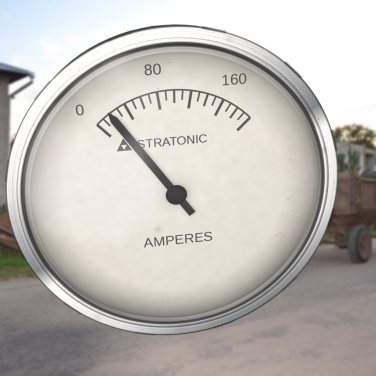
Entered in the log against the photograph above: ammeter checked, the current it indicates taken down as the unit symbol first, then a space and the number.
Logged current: A 20
